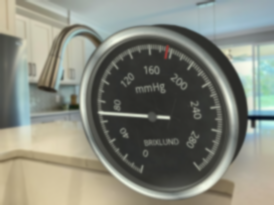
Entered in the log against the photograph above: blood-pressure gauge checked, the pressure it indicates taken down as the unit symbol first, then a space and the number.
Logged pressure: mmHg 70
